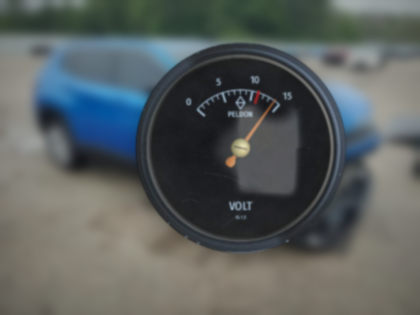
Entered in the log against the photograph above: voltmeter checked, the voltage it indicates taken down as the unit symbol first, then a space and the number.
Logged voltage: V 14
